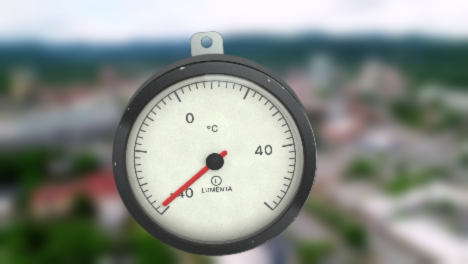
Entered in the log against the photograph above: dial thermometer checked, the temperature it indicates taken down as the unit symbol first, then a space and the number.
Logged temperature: °C -38
